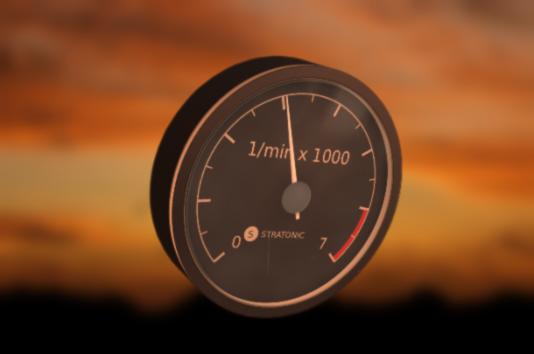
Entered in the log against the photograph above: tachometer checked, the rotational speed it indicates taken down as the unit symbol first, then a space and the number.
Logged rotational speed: rpm 3000
